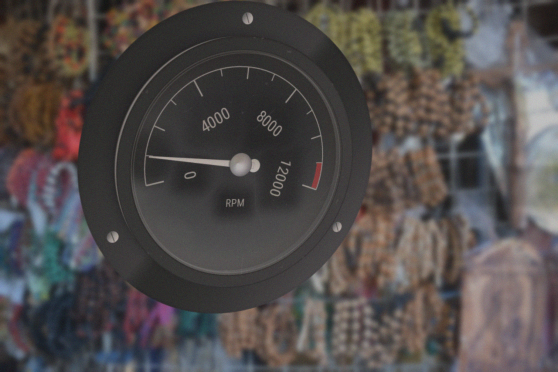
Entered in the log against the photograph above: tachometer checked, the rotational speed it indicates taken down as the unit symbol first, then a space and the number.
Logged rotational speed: rpm 1000
